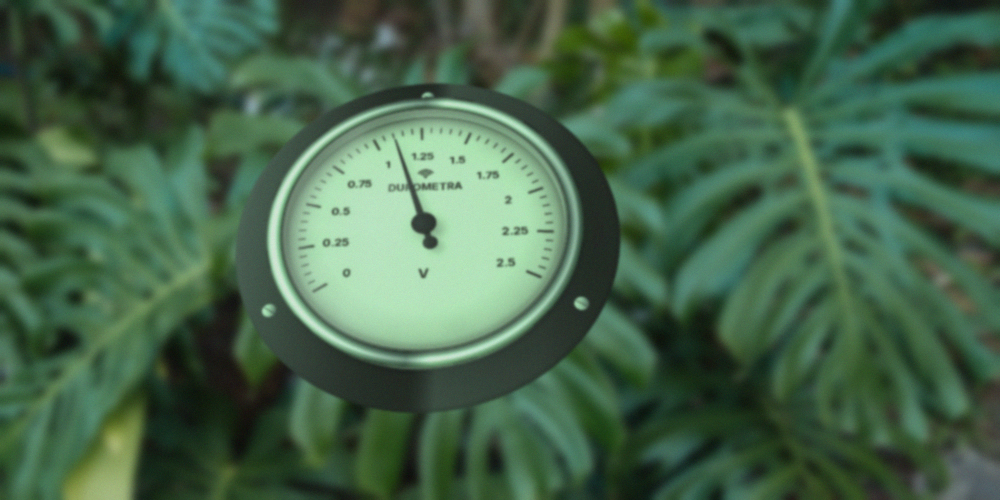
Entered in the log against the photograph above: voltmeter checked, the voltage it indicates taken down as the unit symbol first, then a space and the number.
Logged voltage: V 1.1
